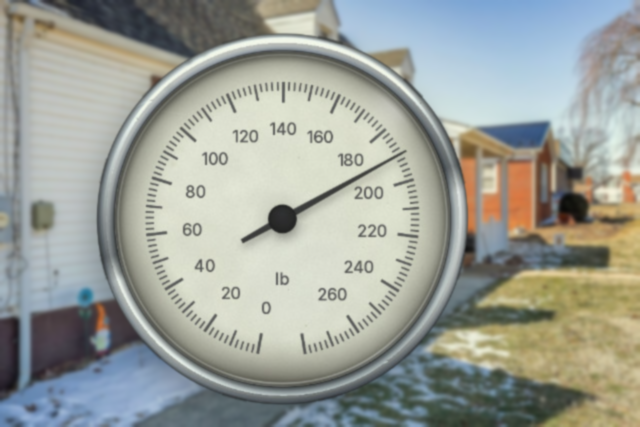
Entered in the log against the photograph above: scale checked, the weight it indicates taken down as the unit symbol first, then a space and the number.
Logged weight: lb 190
